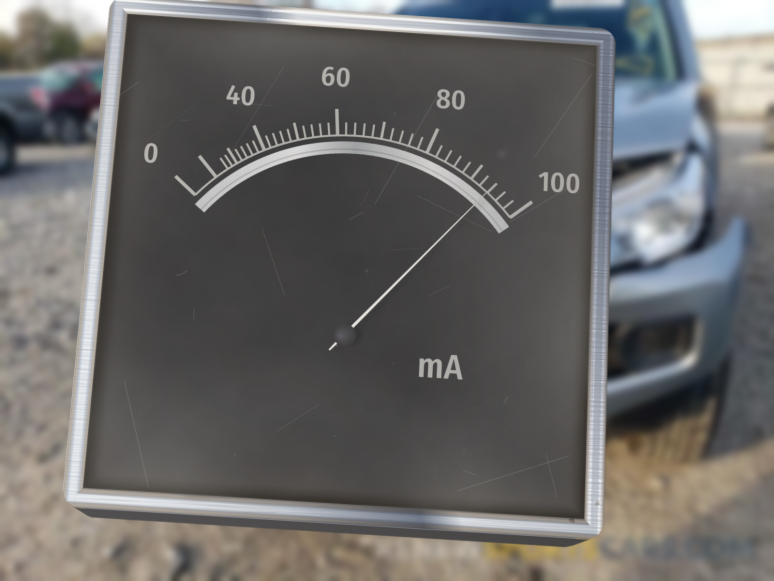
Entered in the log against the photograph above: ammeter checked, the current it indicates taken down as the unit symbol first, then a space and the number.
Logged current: mA 94
